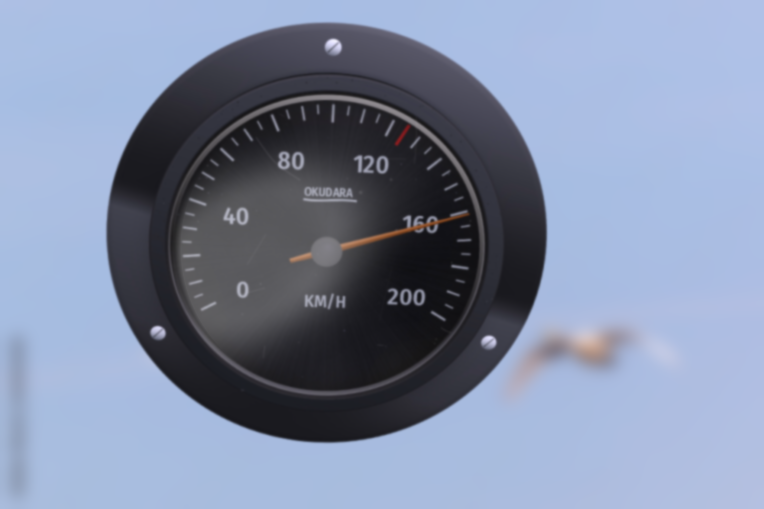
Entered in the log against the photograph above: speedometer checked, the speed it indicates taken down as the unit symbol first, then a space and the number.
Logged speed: km/h 160
